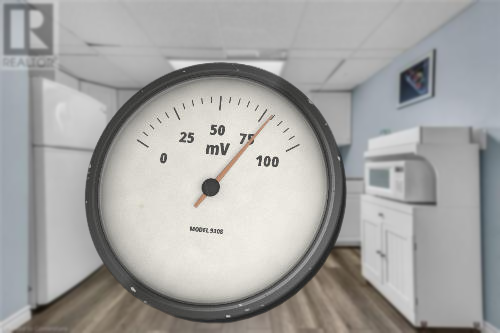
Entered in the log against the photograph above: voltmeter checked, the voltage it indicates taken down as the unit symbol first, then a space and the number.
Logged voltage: mV 80
